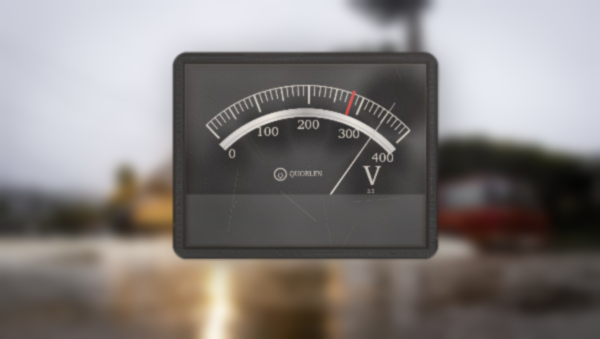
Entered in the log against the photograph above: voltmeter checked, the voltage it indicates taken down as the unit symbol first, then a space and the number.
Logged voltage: V 350
